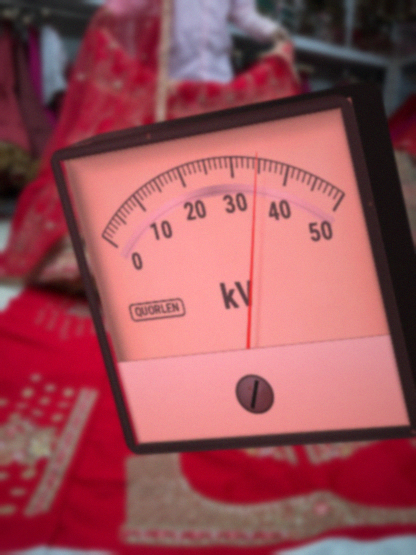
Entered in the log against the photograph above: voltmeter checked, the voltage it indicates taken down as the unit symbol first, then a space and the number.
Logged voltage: kV 35
